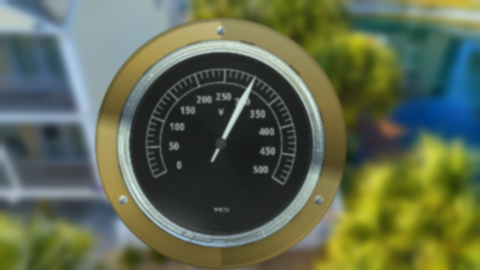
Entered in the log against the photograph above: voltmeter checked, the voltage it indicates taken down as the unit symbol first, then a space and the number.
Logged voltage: V 300
